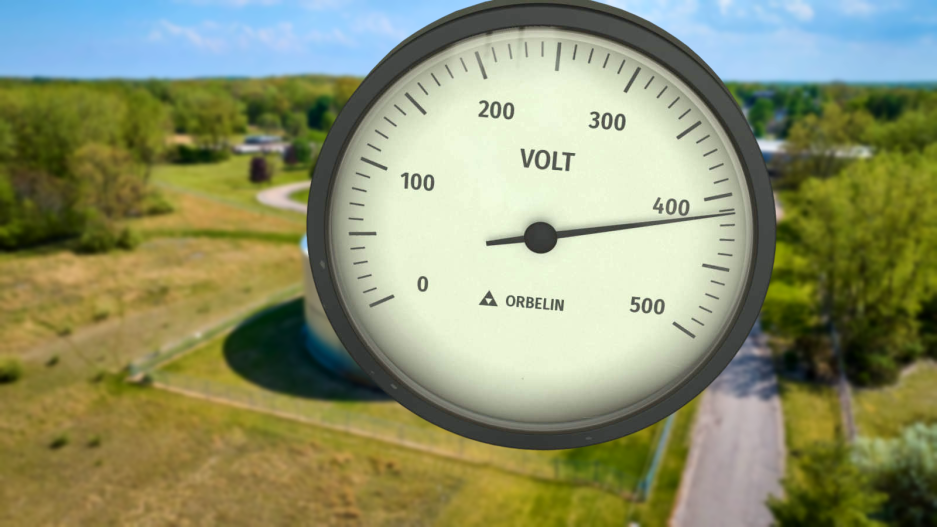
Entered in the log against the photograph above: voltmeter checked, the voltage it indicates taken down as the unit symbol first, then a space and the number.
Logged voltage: V 410
